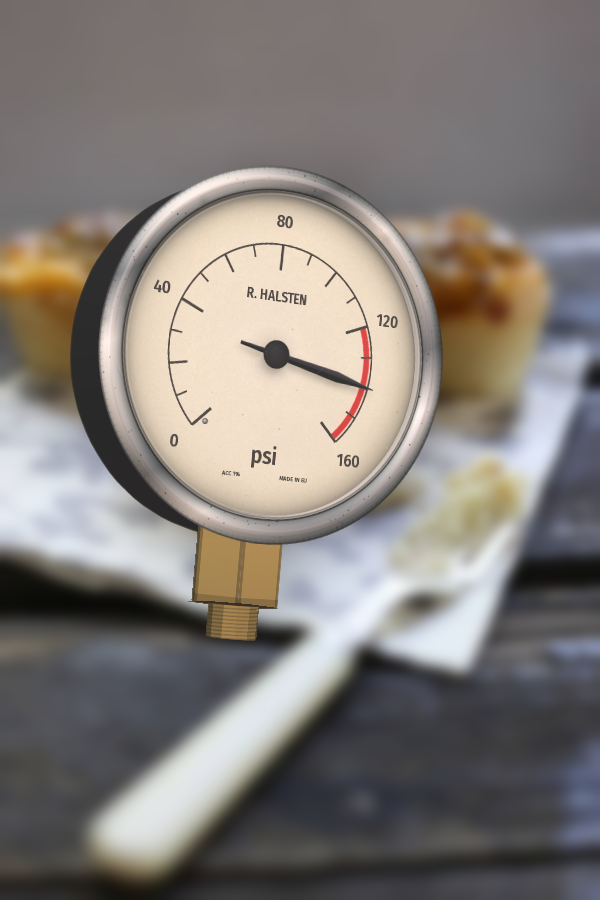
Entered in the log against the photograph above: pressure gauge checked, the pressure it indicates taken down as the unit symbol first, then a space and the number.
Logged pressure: psi 140
